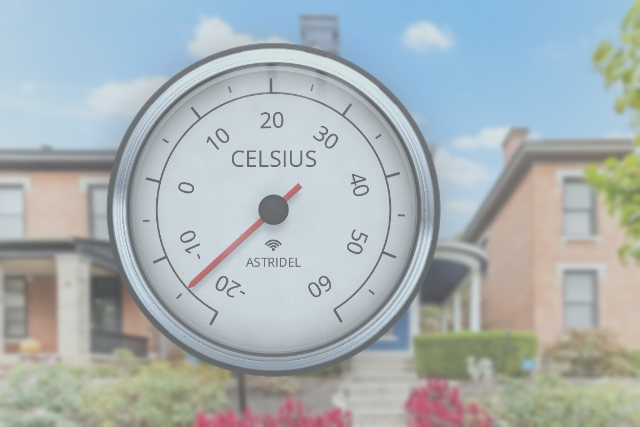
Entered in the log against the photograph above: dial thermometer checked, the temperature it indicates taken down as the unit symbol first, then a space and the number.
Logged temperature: °C -15
